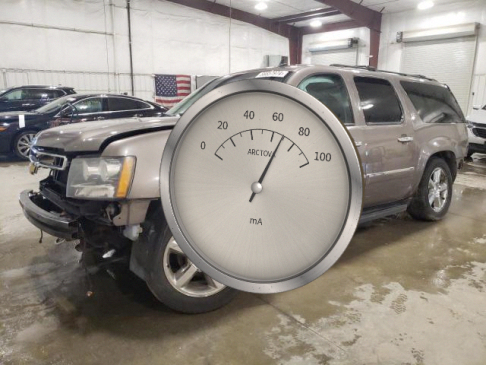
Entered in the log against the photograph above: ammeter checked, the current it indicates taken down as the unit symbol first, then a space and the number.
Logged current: mA 70
